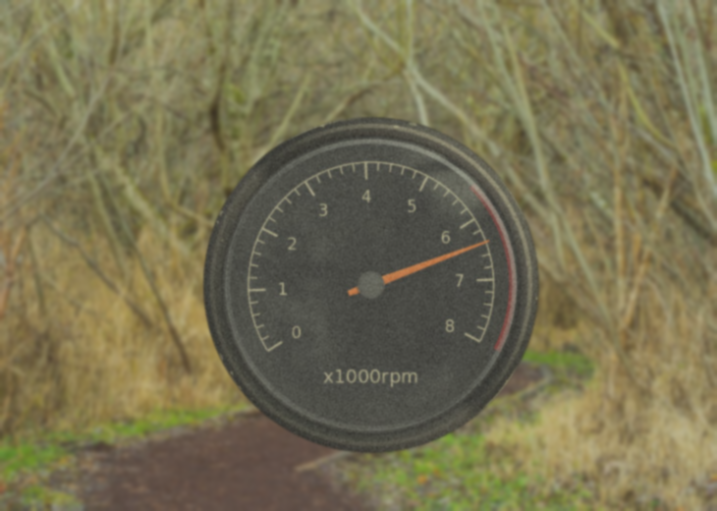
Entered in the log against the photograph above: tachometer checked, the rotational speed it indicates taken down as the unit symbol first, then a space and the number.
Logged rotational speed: rpm 6400
